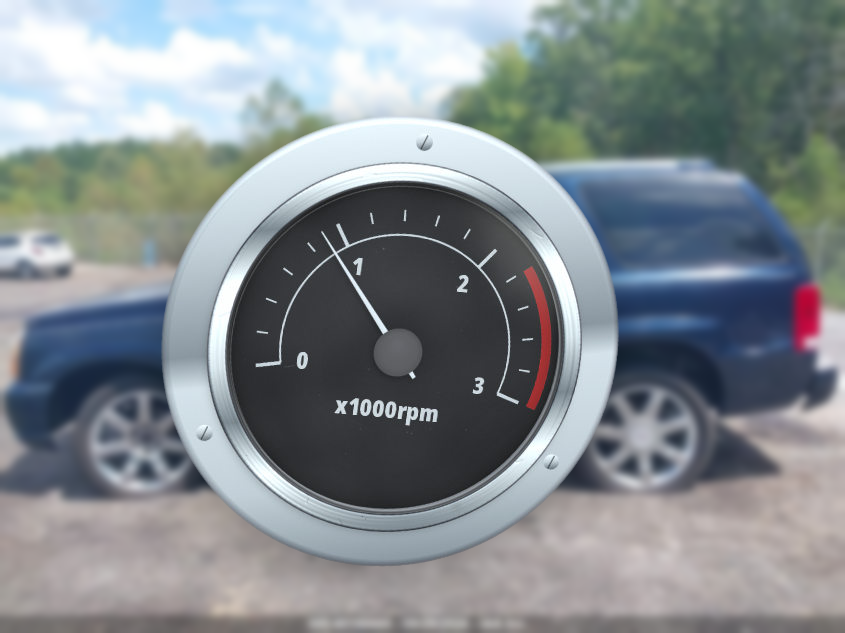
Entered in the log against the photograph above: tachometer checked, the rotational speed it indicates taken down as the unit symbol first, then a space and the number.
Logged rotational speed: rpm 900
